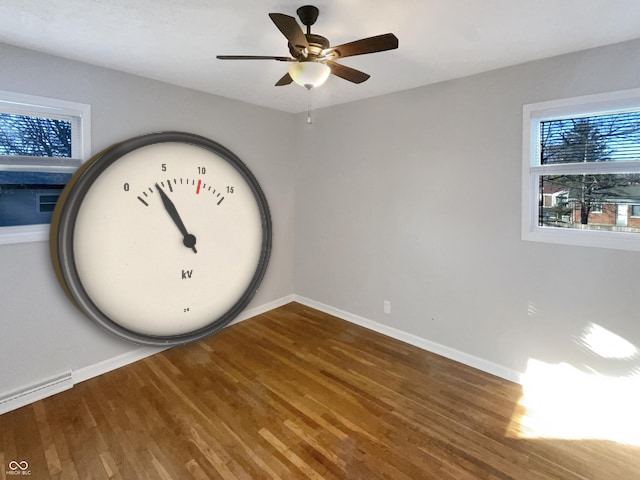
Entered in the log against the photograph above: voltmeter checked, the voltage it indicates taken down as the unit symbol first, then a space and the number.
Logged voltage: kV 3
